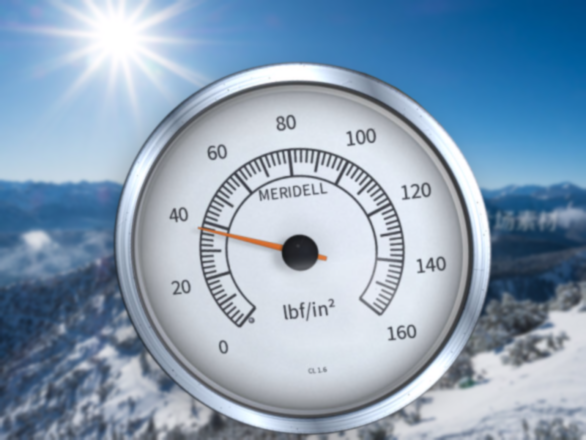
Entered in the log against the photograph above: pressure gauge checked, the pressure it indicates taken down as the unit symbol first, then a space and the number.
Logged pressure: psi 38
